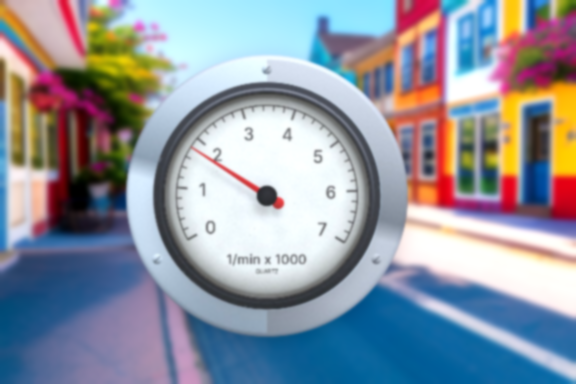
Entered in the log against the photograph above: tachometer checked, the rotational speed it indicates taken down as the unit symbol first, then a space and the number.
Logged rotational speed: rpm 1800
